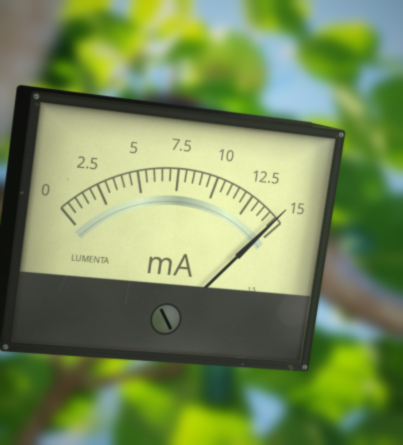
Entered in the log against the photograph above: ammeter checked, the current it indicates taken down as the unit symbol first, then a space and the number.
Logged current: mA 14.5
